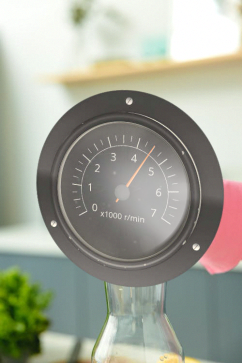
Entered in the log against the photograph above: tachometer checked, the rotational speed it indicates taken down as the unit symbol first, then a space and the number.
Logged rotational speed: rpm 4500
